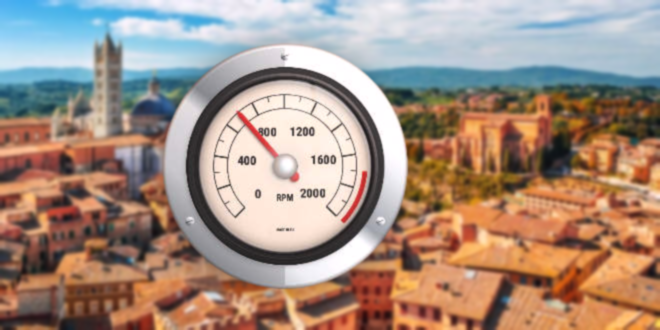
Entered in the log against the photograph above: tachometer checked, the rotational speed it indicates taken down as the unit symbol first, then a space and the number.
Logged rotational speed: rpm 700
